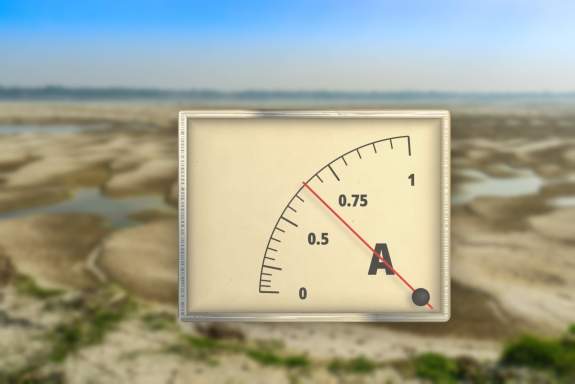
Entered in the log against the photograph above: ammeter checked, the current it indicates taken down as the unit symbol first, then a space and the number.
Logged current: A 0.65
